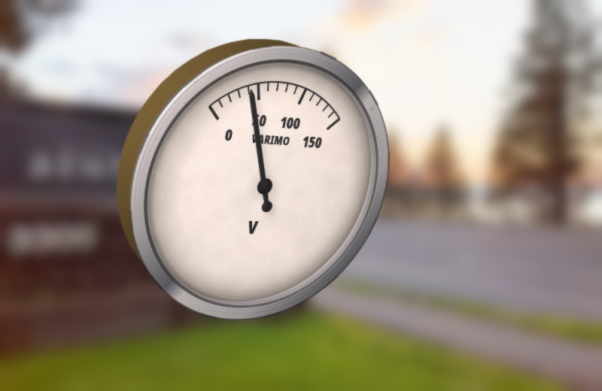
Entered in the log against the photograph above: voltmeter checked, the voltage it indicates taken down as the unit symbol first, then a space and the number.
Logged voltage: V 40
